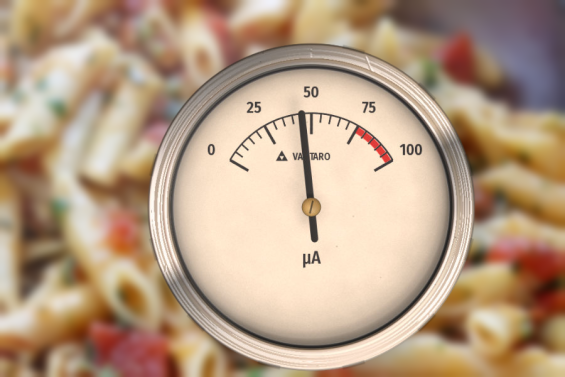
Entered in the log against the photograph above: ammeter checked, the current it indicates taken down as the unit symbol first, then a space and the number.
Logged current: µA 45
